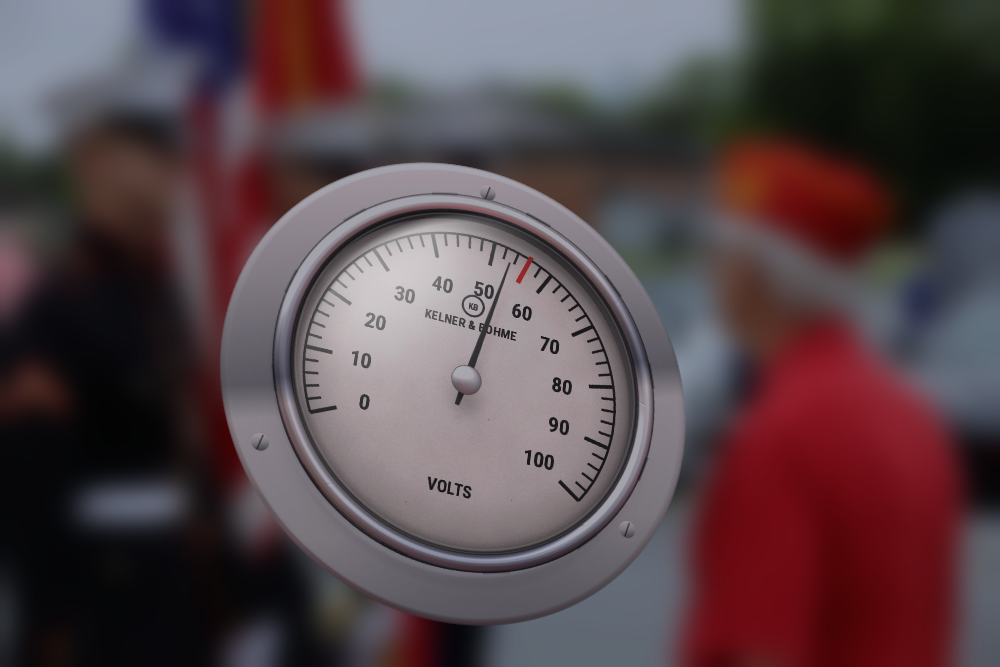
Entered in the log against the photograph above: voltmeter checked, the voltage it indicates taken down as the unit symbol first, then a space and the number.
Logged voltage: V 53
